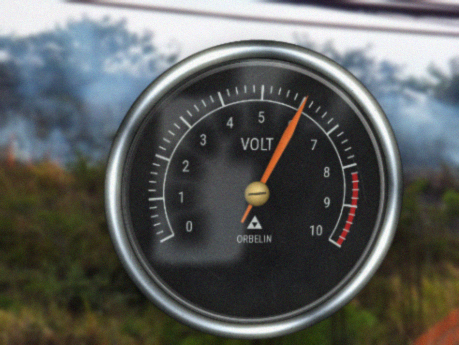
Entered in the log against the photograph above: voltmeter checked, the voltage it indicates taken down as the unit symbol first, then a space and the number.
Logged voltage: V 6
